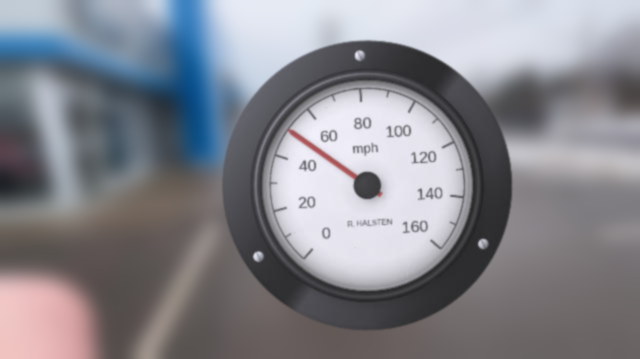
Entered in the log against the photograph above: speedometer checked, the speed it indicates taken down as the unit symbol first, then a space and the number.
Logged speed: mph 50
